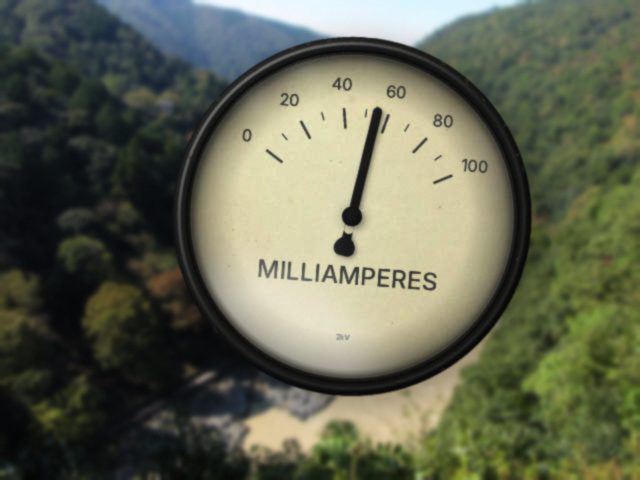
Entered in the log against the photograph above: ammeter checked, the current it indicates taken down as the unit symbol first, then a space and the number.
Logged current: mA 55
